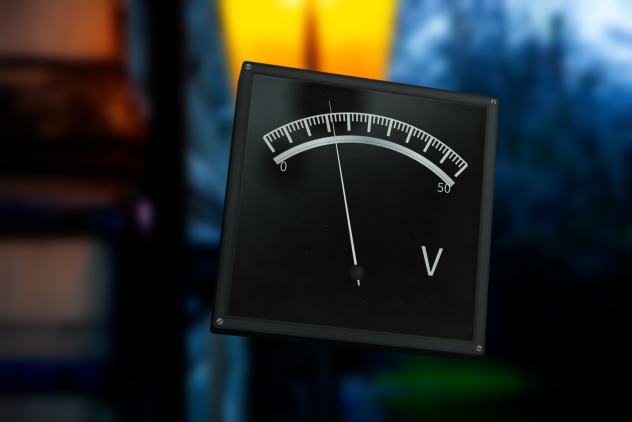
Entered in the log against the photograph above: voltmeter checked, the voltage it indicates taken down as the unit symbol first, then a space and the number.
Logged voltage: V 16
